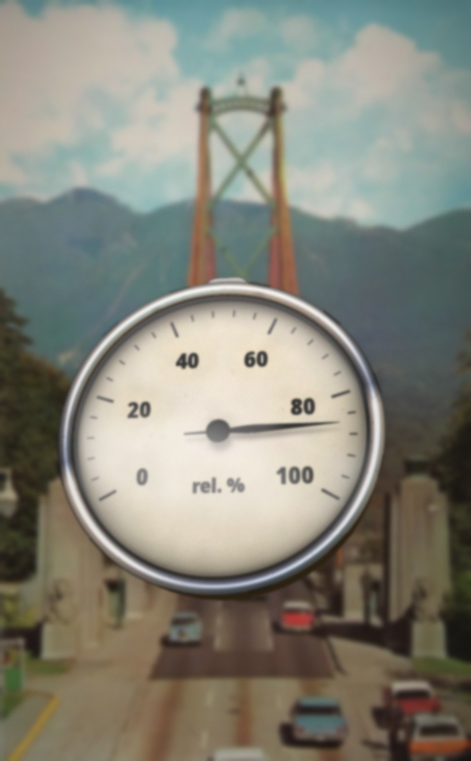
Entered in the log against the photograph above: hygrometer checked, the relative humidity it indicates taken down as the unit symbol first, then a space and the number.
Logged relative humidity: % 86
